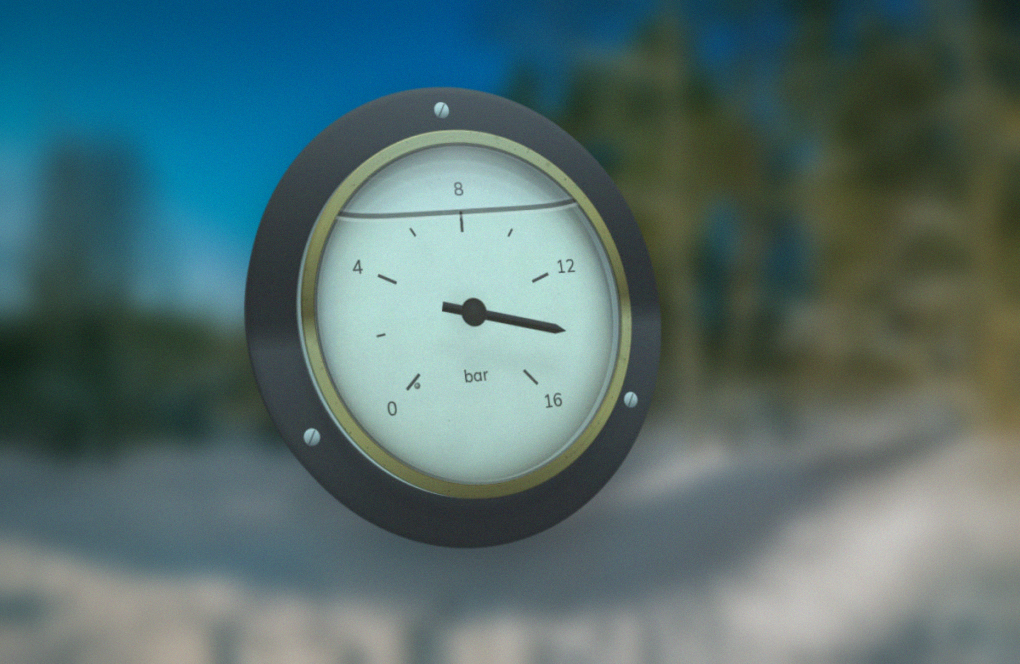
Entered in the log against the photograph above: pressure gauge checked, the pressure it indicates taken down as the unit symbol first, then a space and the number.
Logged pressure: bar 14
